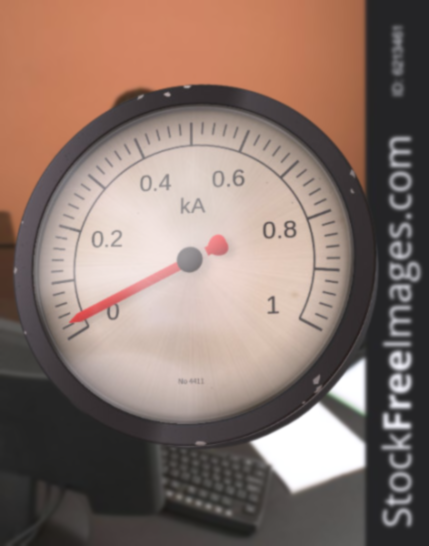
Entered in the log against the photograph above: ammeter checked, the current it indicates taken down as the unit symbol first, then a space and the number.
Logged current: kA 0.02
